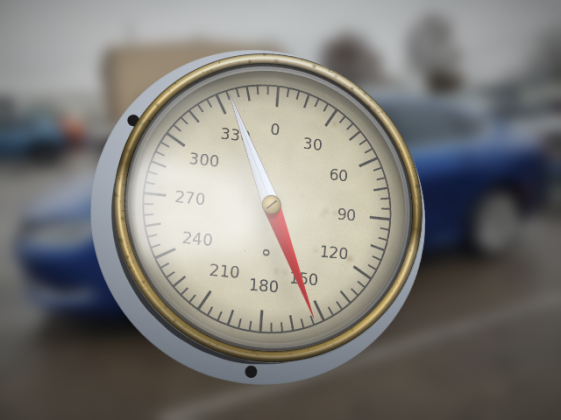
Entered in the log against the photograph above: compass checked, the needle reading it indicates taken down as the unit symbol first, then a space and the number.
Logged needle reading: ° 155
